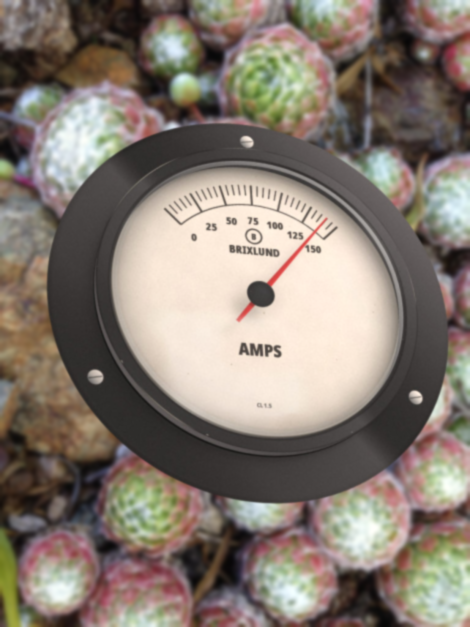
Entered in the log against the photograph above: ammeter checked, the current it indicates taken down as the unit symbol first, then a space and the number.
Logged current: A 140
